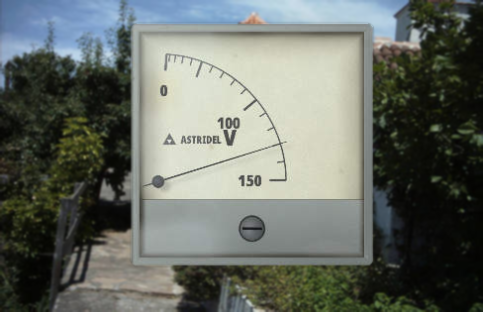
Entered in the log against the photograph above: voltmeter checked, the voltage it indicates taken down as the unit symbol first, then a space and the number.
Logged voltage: V 130
